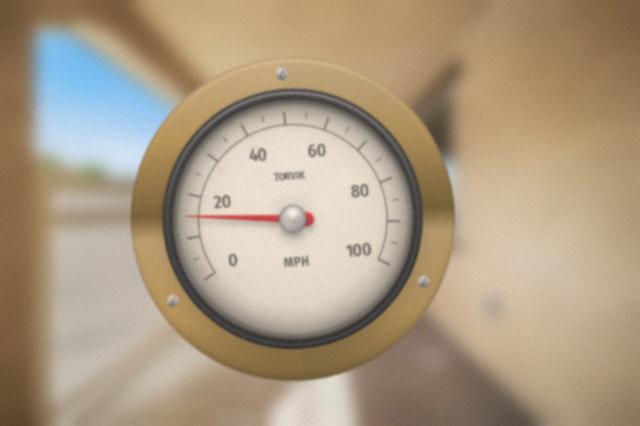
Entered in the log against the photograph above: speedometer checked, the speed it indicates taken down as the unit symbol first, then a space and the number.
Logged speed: mph 15
